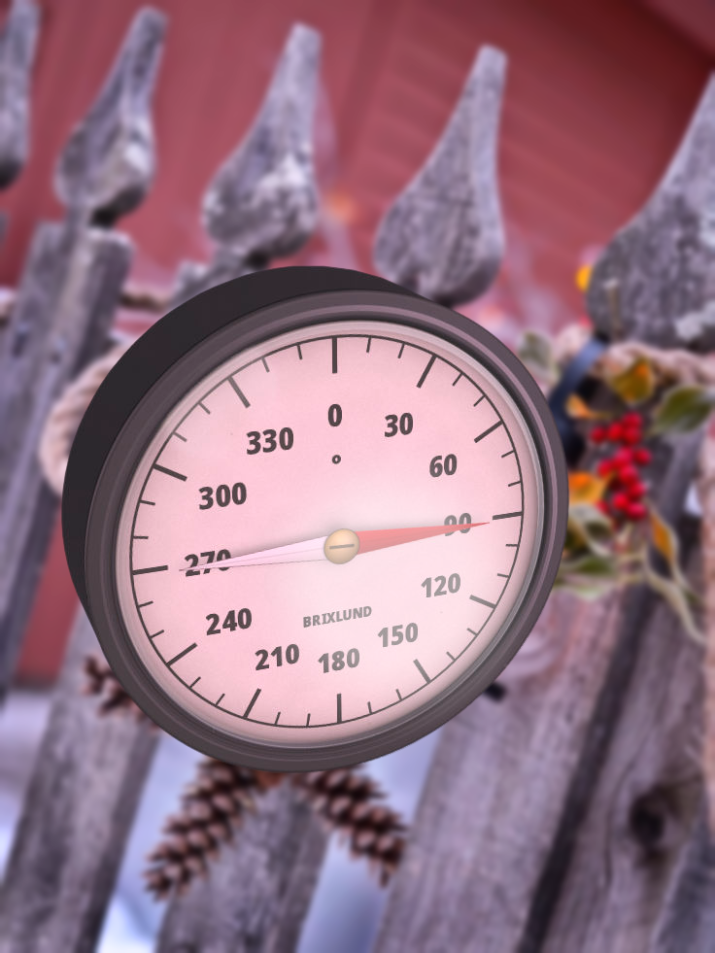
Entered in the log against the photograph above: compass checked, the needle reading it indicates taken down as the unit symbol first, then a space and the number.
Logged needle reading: ° 90
